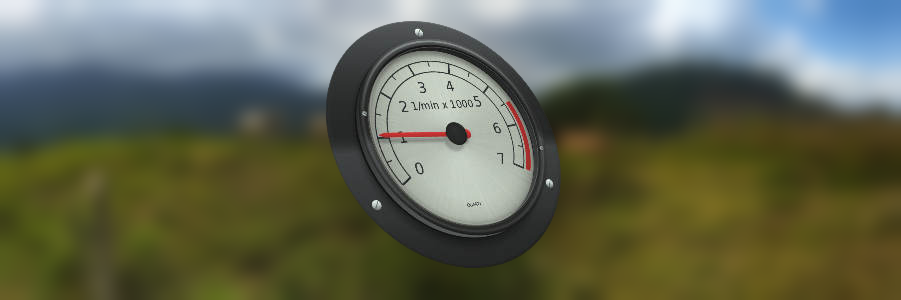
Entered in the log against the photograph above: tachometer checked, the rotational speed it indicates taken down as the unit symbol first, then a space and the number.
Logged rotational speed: rpm 1000
